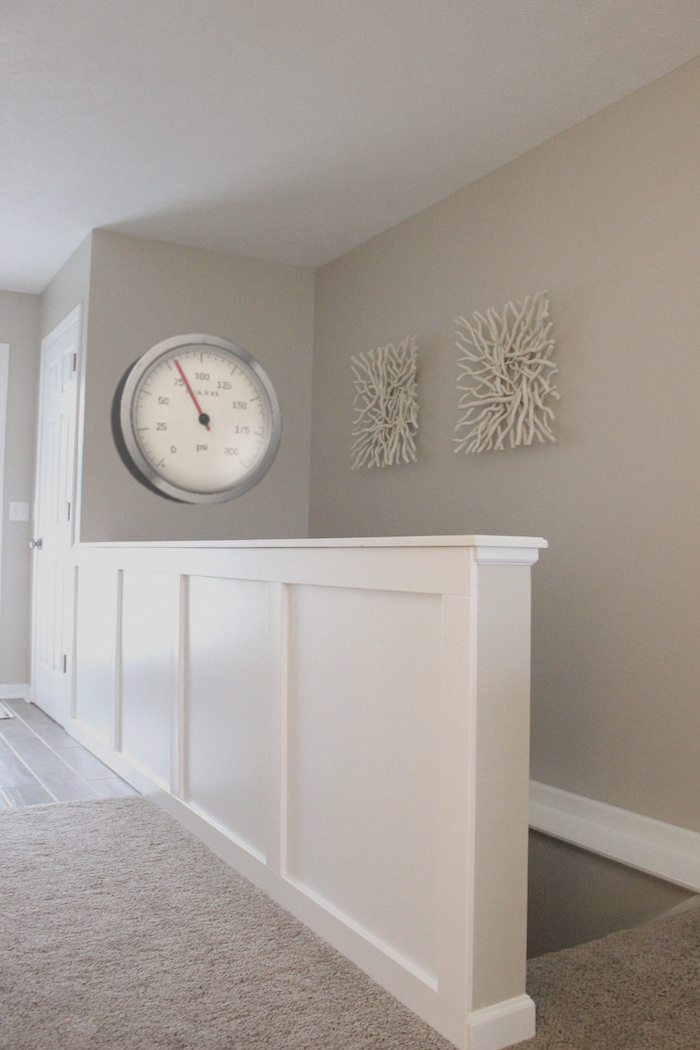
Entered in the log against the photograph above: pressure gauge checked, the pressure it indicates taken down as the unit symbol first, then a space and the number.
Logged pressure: psi 80
